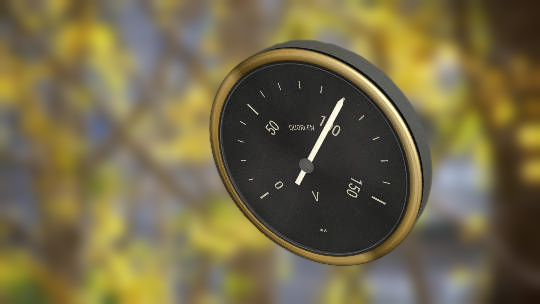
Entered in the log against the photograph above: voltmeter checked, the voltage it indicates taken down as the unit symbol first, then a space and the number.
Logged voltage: V 100
